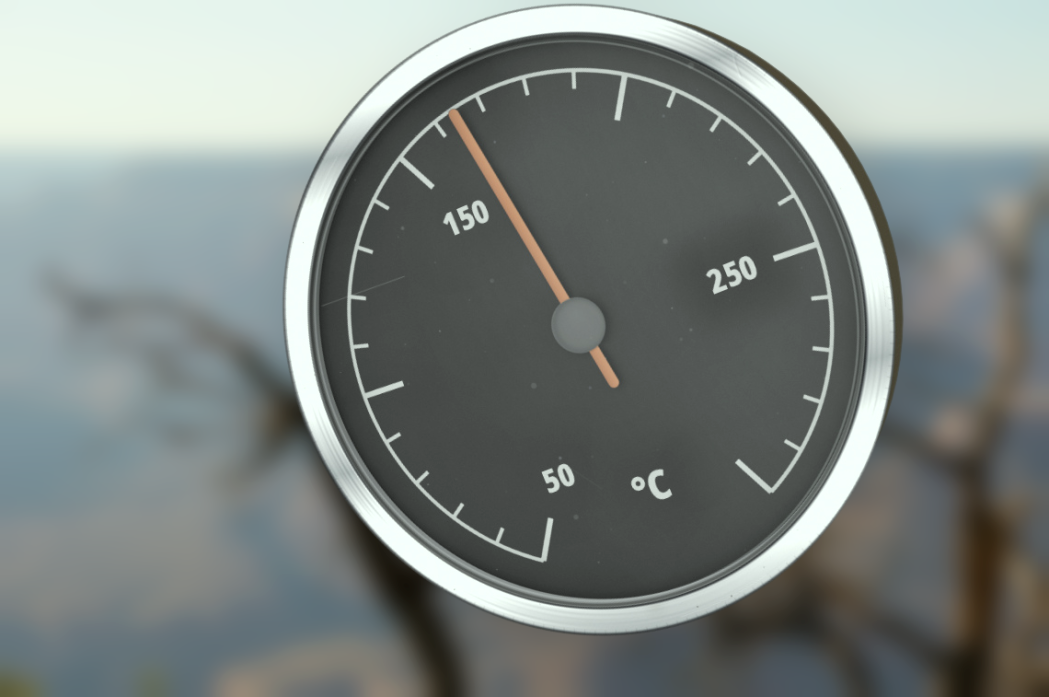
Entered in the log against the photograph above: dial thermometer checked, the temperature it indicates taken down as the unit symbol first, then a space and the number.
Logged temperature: °C 165
